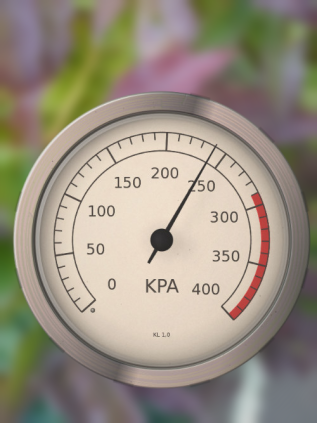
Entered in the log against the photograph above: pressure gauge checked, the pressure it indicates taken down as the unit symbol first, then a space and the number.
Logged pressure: kPa 240
